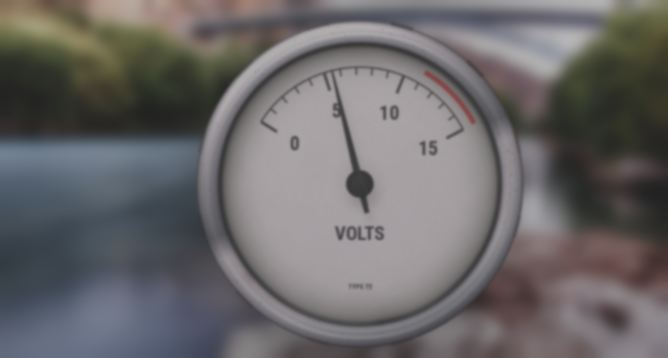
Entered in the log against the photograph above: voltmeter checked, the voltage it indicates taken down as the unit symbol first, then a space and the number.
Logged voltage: V 5.5
